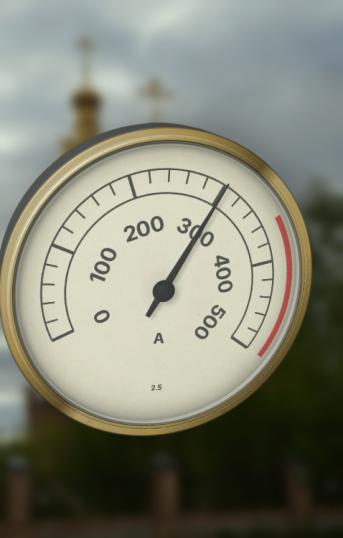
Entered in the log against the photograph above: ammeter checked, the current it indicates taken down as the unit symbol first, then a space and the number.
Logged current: A 300
